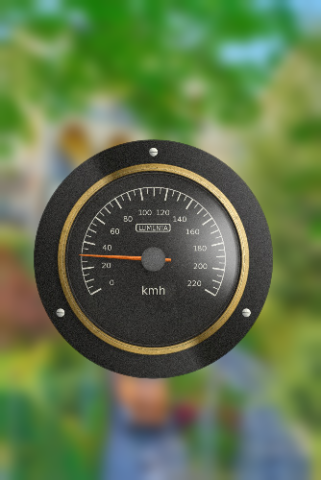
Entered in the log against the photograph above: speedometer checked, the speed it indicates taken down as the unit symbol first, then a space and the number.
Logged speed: km/h 30
